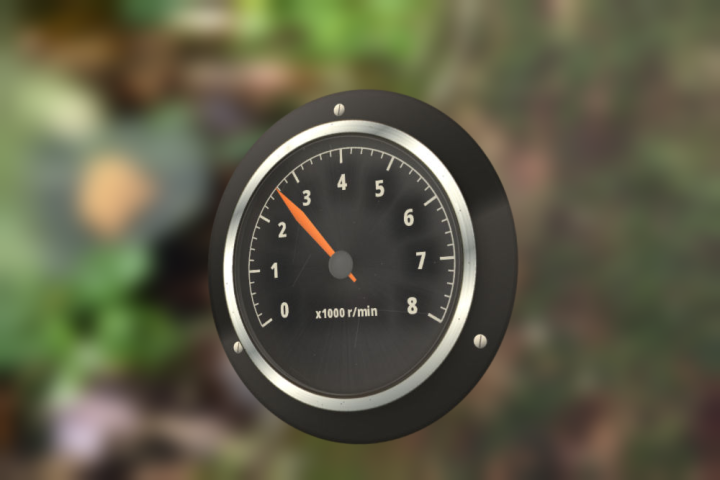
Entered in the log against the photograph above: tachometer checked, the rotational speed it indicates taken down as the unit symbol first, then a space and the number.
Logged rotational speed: rpm 2600
